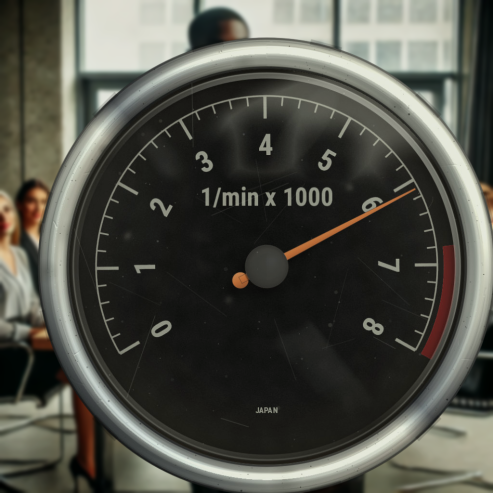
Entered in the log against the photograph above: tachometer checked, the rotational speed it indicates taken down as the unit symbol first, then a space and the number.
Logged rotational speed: rpm 6100
